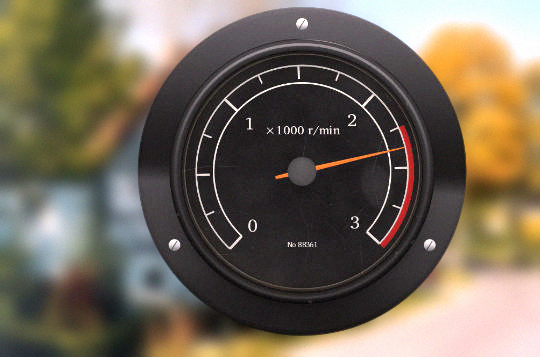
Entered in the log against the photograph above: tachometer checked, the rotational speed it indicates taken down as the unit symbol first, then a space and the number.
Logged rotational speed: rpm 2375
